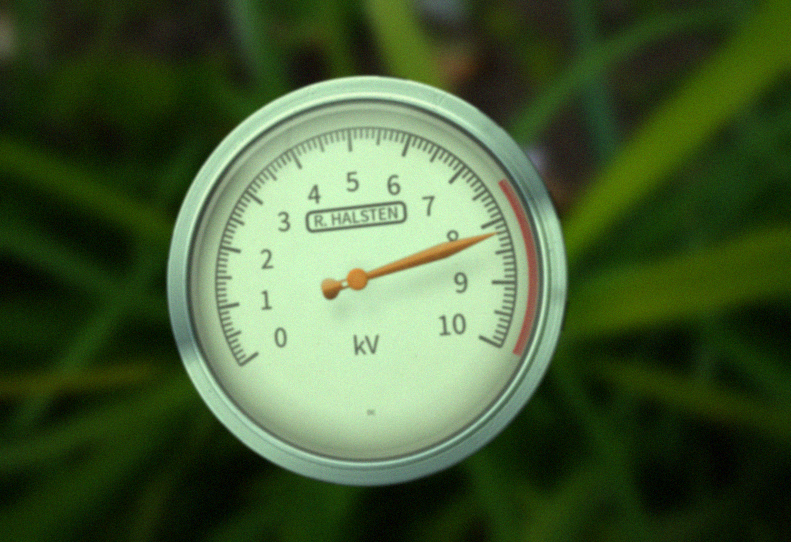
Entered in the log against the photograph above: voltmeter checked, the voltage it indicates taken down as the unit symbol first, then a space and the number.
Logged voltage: kV 8.2
